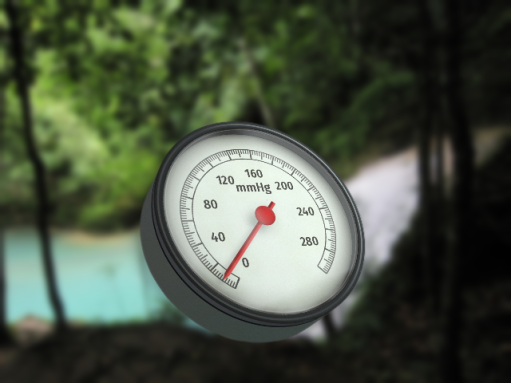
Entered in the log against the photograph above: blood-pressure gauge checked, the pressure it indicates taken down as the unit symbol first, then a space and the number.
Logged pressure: mmHg 10
